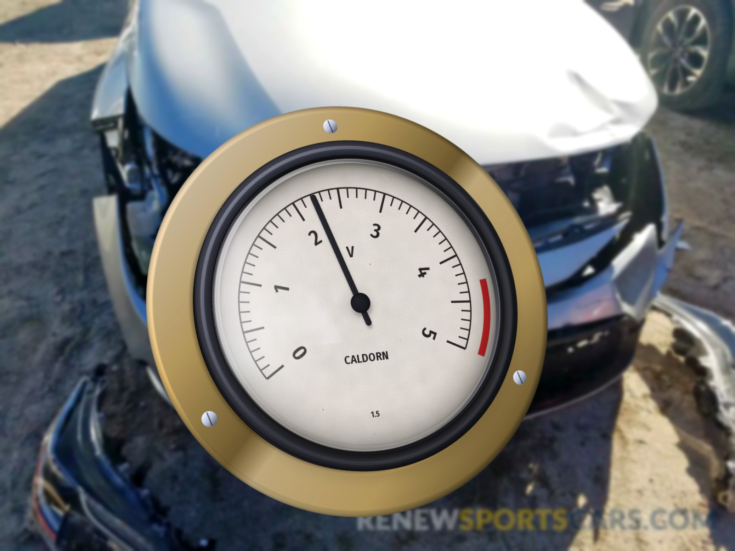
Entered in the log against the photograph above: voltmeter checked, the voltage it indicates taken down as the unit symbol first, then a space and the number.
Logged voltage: V 2.2
